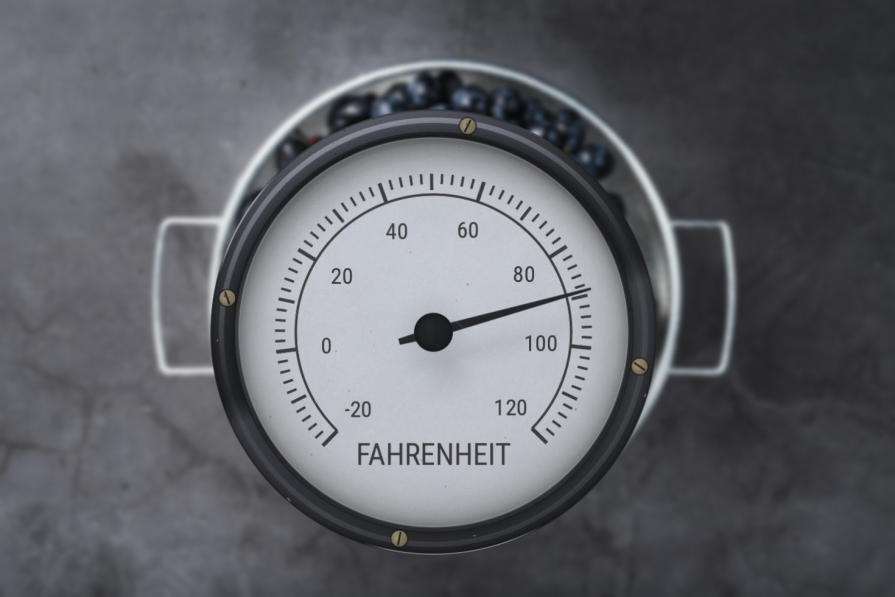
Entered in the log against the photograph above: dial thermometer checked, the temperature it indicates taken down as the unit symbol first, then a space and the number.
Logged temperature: °F 89
